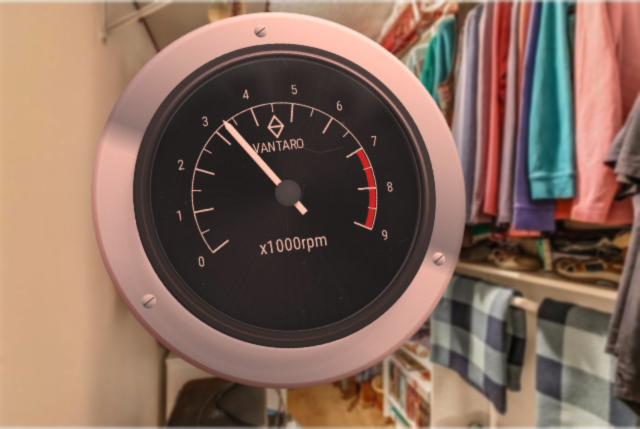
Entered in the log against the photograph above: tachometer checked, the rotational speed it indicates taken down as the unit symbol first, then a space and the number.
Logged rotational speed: rpm 3250
